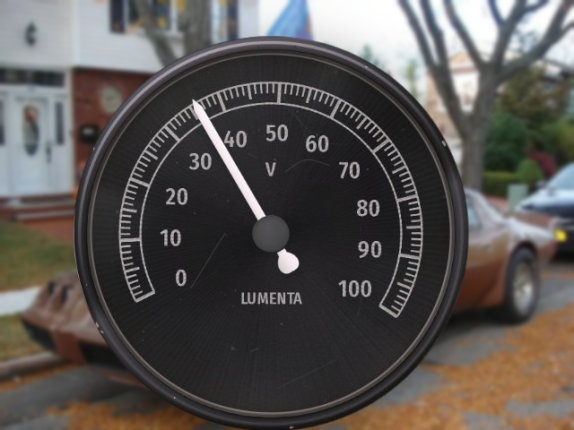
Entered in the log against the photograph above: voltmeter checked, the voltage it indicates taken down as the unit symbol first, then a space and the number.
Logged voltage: V 36
